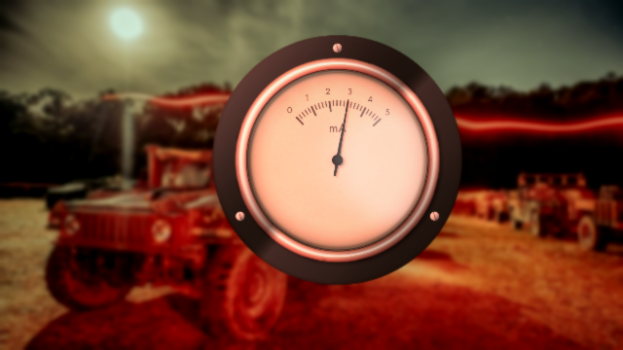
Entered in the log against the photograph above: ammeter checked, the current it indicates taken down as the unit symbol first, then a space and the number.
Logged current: mA 3
